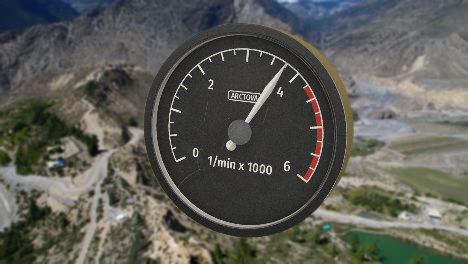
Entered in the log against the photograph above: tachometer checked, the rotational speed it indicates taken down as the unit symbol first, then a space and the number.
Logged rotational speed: rpm 3750
